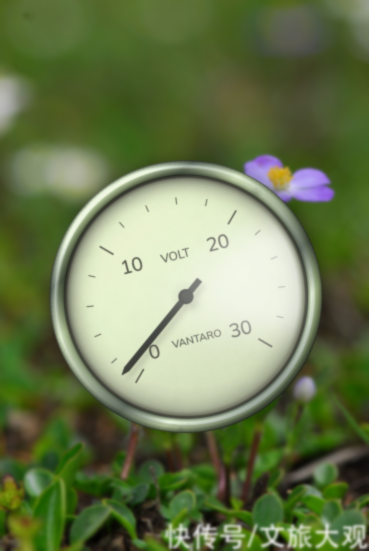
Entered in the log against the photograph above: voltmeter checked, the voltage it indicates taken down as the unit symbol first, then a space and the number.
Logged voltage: V 1
